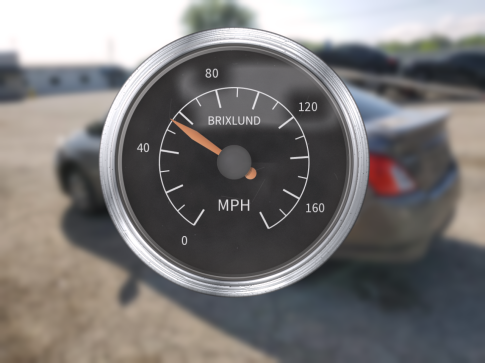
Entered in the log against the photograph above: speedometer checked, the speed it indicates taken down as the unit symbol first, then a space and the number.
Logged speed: mph 55
